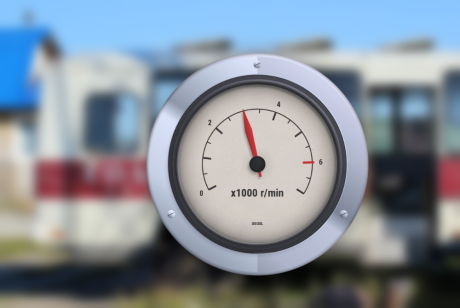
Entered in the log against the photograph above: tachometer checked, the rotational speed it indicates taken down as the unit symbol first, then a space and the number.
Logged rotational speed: rpm 3000
